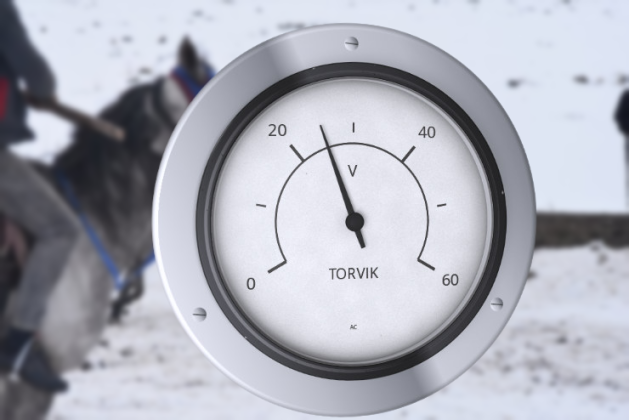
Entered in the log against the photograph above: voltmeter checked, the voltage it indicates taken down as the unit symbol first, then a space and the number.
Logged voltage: V 25
